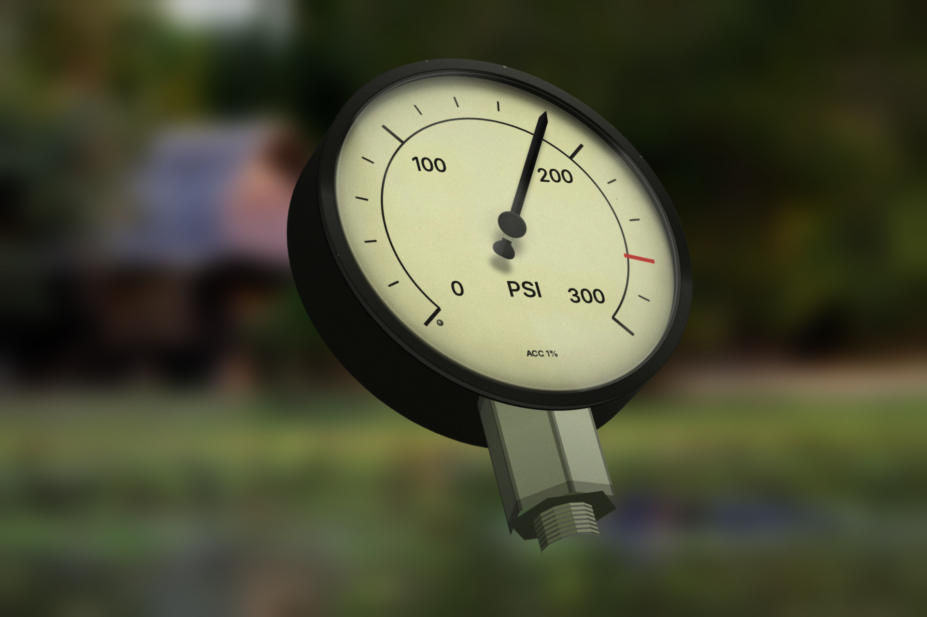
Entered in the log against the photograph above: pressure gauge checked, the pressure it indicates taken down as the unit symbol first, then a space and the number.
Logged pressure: psi 180
